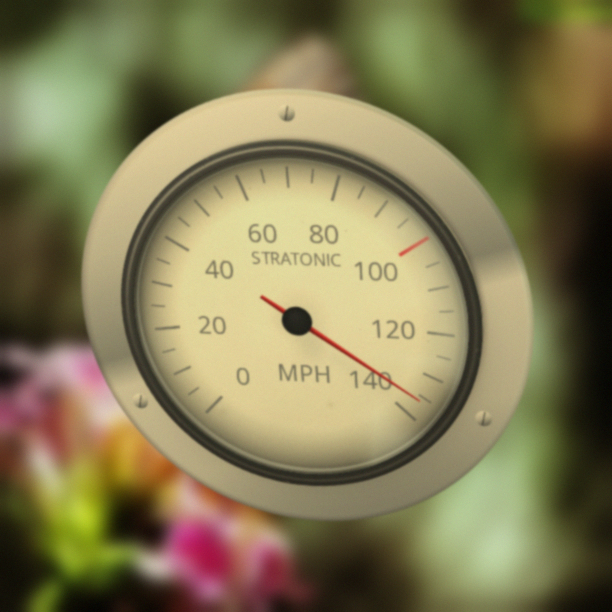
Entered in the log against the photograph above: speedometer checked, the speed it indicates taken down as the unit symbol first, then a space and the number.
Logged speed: mph 135
